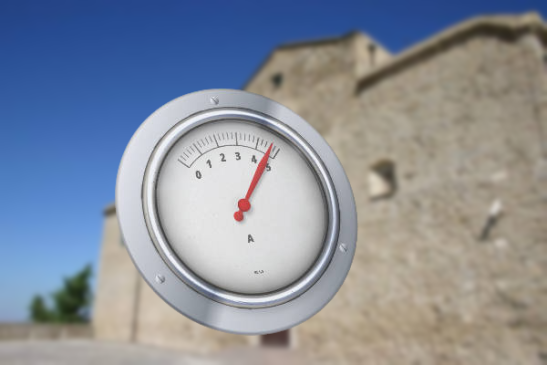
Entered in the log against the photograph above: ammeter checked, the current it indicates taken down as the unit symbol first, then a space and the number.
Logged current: A 4.6
